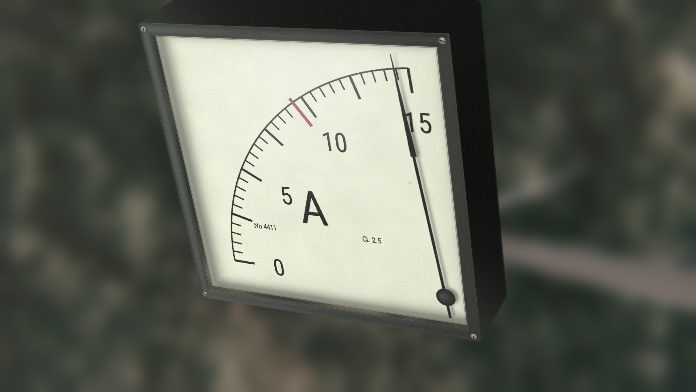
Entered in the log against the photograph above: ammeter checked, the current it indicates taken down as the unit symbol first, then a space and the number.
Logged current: A 14.5
